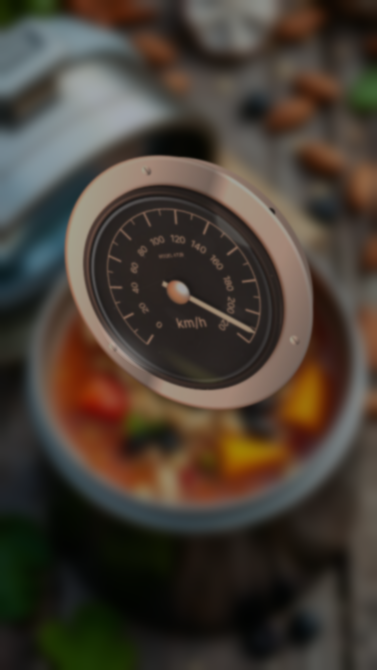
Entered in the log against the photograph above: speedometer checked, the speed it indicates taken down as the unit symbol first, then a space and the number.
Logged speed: km/h 210
